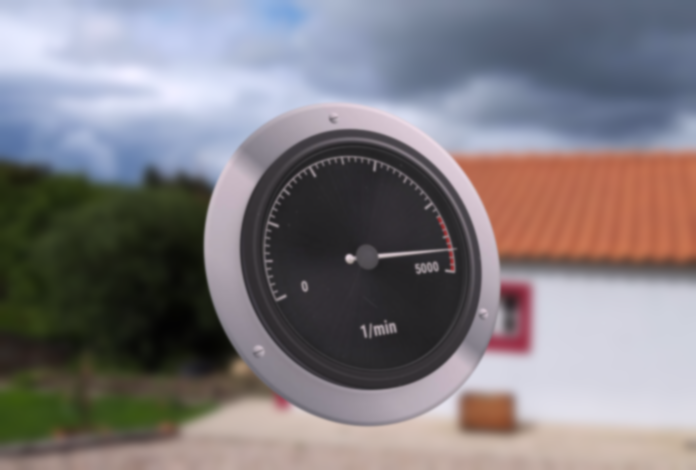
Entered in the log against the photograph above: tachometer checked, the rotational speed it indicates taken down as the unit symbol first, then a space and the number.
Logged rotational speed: rpm 4700
